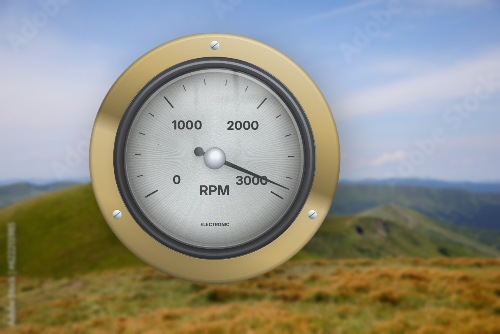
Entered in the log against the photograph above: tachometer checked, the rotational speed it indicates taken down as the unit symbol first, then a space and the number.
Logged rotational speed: rpm 2900
